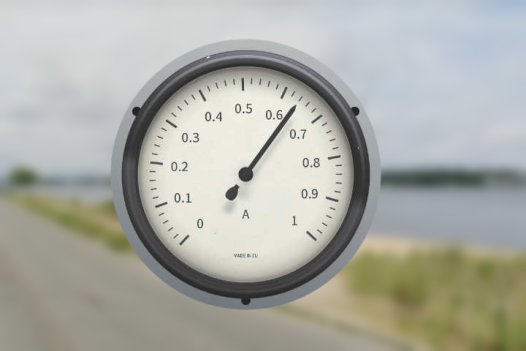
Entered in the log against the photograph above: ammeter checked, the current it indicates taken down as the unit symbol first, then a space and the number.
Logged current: A 0.64
